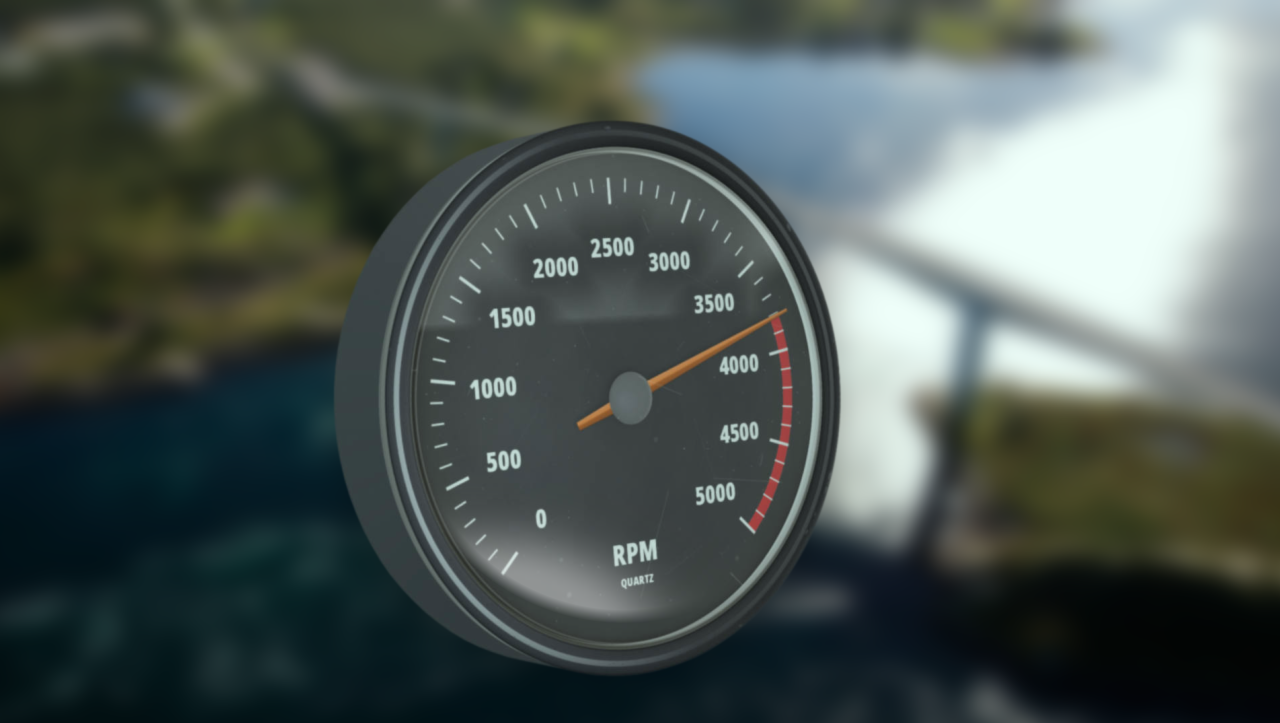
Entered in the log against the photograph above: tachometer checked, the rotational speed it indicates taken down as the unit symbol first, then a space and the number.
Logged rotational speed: rpm 3800
